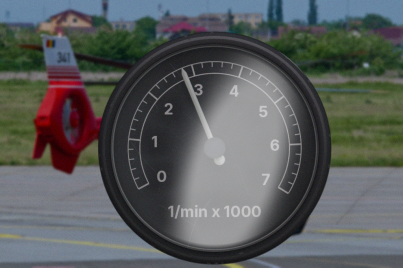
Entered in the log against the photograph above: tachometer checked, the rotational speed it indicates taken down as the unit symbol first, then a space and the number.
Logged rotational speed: rpm 2800
